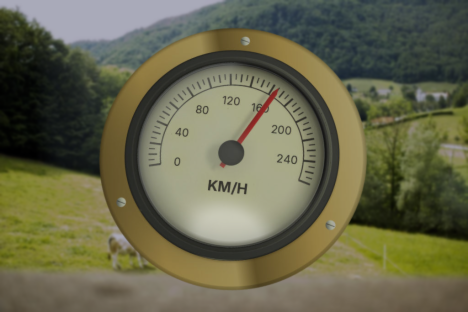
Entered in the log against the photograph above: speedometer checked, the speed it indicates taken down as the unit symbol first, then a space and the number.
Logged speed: km/h 165
